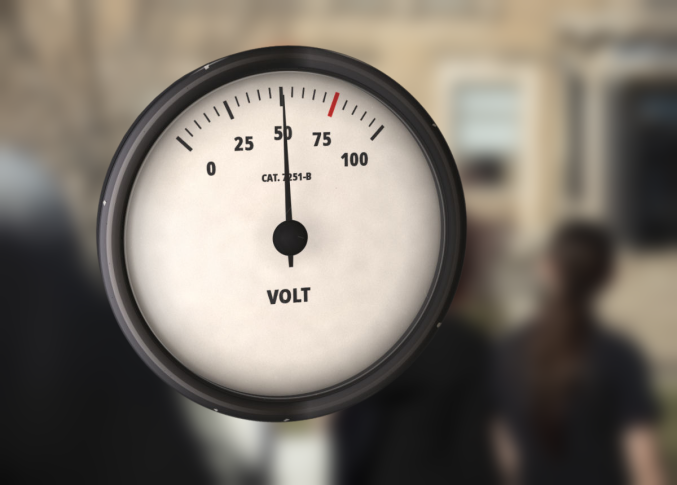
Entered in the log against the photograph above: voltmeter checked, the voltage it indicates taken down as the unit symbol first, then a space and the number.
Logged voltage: V 50
